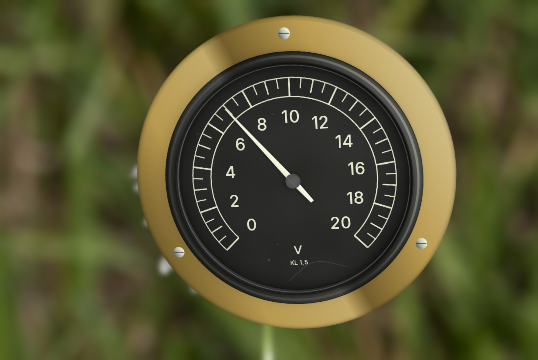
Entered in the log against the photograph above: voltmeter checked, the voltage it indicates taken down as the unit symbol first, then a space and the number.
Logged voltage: V 7
